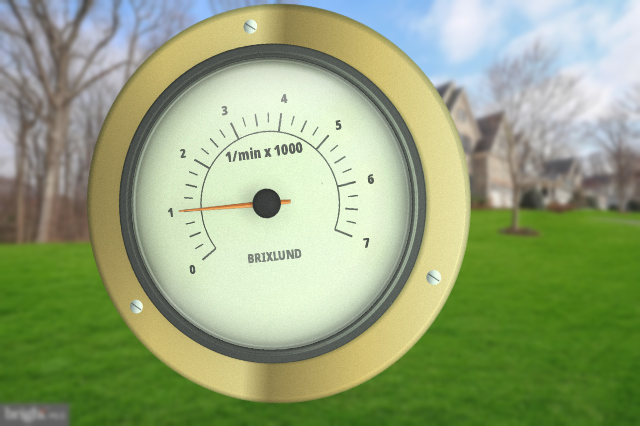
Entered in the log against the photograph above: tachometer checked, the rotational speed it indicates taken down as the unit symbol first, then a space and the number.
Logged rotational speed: rpm 1000
